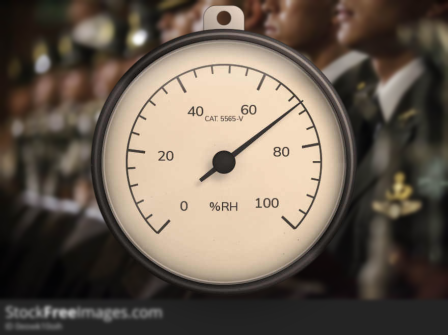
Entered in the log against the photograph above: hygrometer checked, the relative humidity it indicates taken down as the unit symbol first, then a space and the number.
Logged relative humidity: % 70
